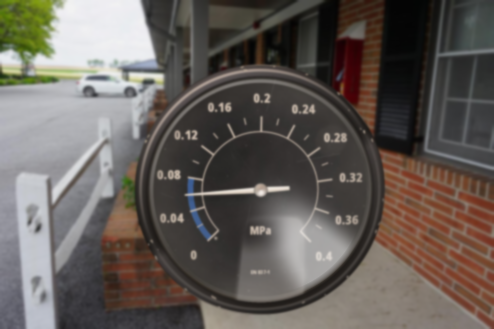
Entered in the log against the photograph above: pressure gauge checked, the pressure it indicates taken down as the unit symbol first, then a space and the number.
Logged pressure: MPa 0.06
